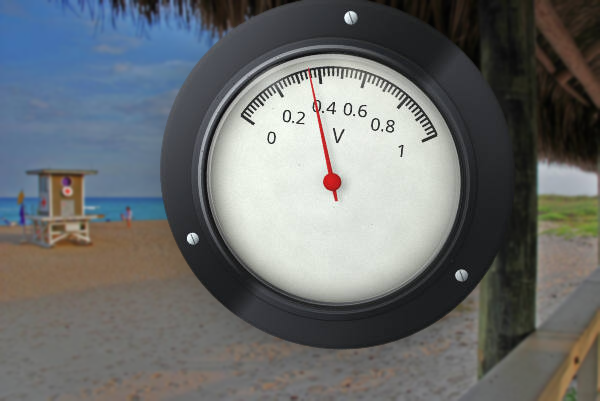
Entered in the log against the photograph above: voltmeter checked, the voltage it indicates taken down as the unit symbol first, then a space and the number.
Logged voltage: V 0.36
